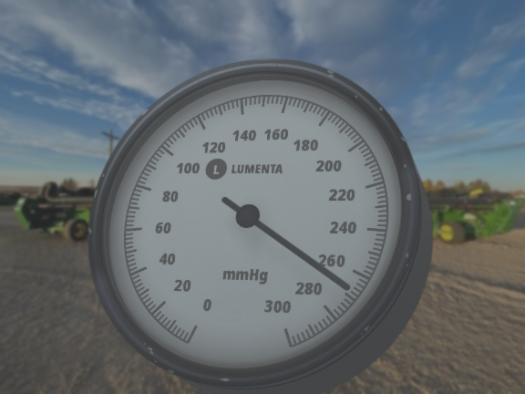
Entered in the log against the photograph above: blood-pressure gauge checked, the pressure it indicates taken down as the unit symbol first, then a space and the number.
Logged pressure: mmHg 268
